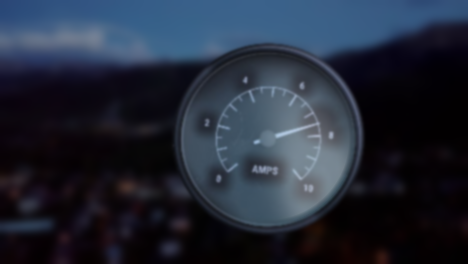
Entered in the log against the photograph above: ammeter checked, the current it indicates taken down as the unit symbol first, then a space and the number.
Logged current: A 7.5
